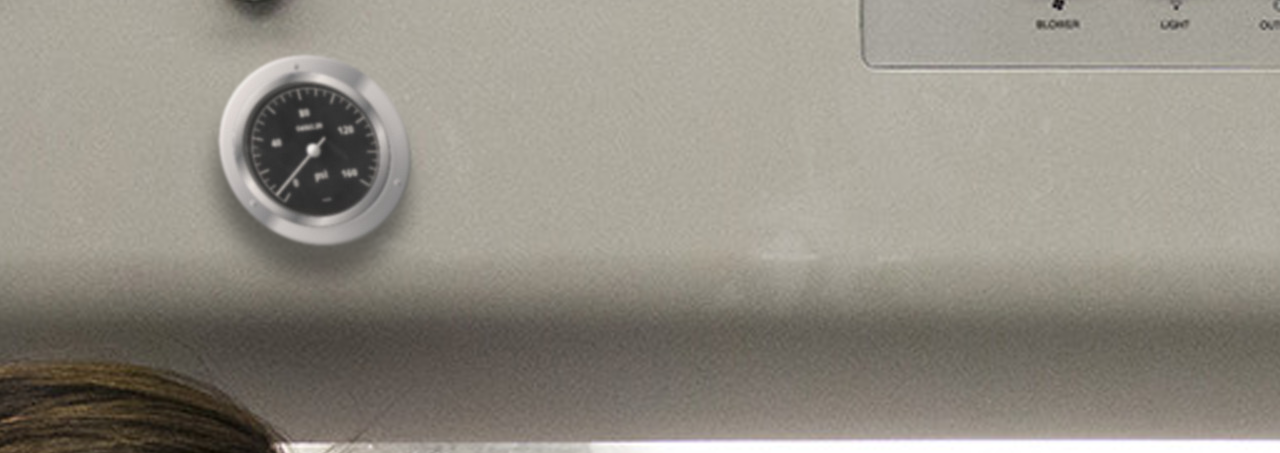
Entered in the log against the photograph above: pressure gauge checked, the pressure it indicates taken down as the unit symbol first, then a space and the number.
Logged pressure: psi 5
